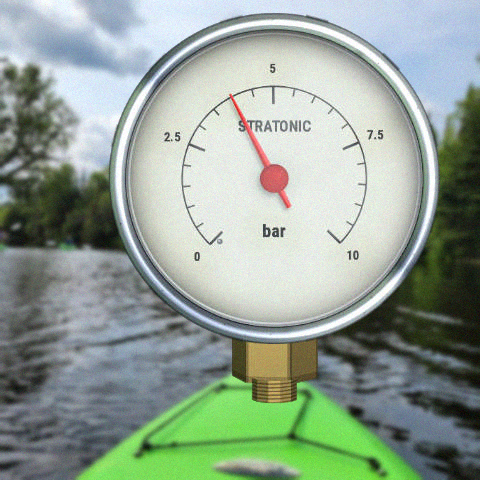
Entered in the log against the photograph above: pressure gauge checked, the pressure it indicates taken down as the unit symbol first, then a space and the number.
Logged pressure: bar 4
